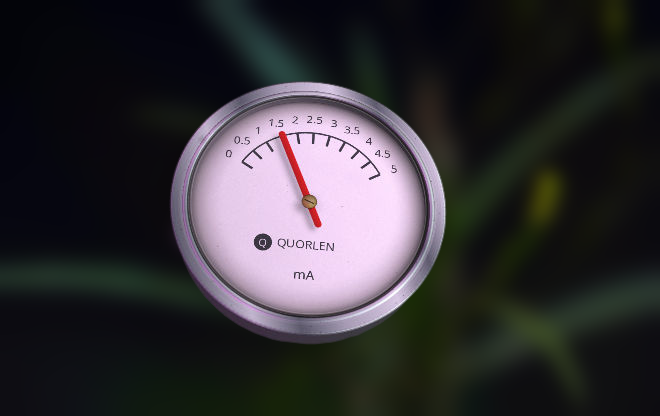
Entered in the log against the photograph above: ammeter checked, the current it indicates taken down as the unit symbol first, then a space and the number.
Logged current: mA 1.5
